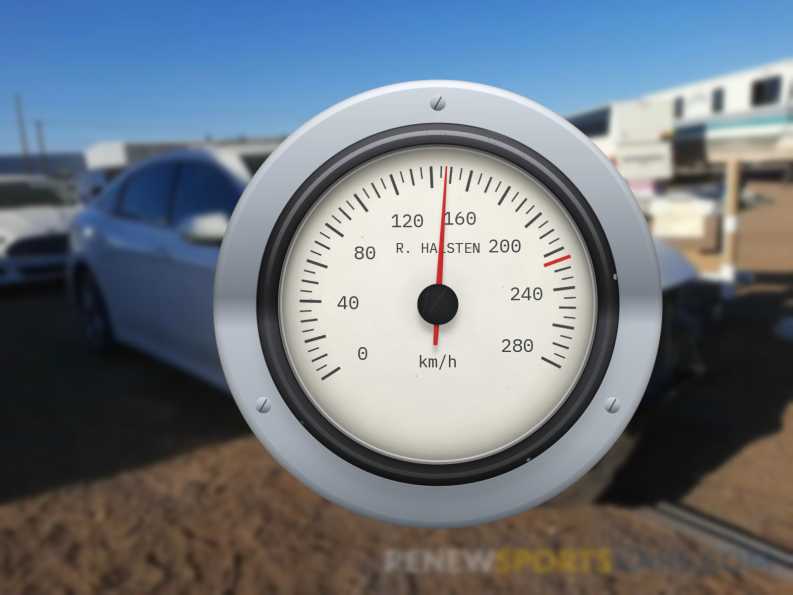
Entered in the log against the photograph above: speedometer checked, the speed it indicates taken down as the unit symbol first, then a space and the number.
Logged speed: km/h 147.5
